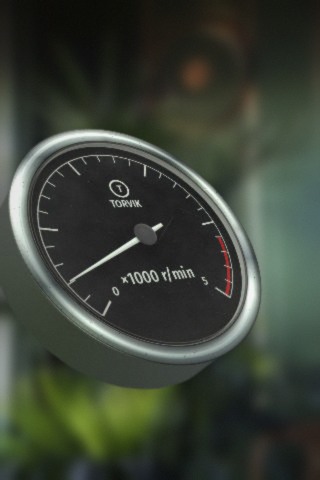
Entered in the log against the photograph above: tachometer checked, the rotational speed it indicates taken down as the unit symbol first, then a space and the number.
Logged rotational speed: rpm 400
